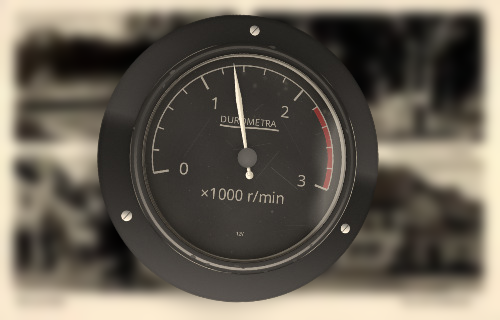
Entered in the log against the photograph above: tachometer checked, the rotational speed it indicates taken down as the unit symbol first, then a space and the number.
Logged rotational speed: rpm 1300
